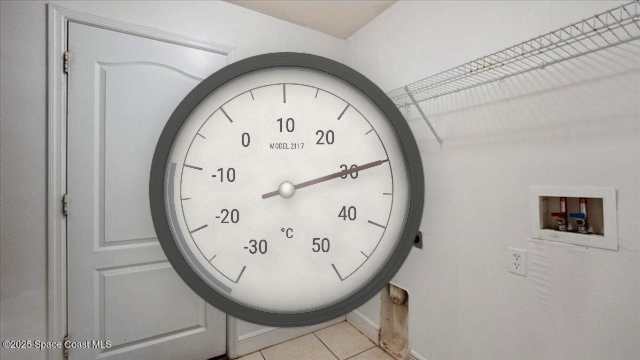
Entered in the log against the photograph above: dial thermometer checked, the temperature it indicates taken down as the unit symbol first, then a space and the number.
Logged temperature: °C 30
